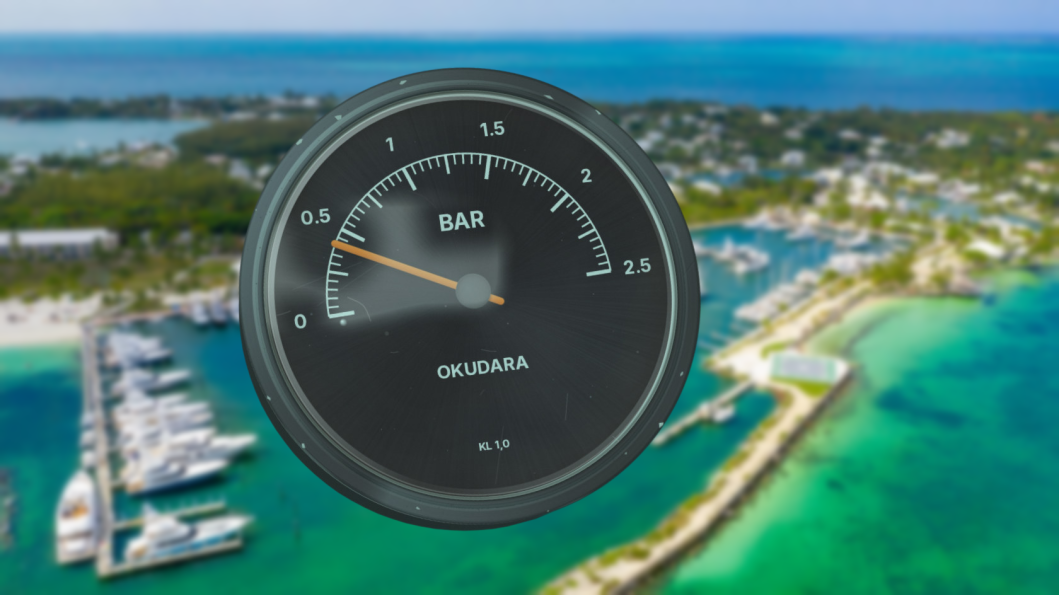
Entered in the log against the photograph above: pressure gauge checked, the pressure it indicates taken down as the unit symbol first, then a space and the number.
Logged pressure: bar 0.4
